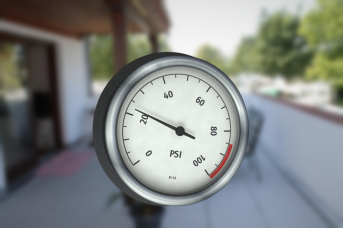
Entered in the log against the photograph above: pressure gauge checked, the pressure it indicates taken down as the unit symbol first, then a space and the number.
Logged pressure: psi 22.5
